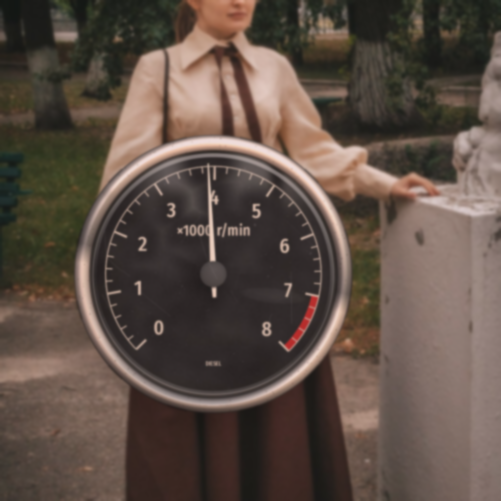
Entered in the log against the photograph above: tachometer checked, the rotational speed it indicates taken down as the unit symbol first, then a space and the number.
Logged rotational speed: rpm 3900
